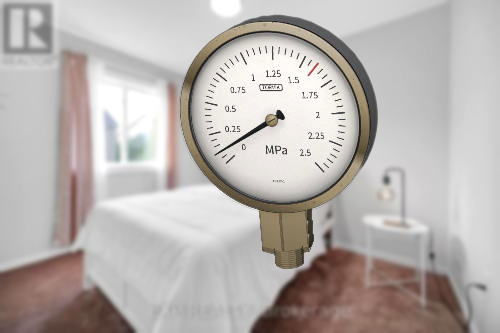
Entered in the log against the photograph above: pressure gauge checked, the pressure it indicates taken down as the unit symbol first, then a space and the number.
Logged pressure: MPa 0.1
